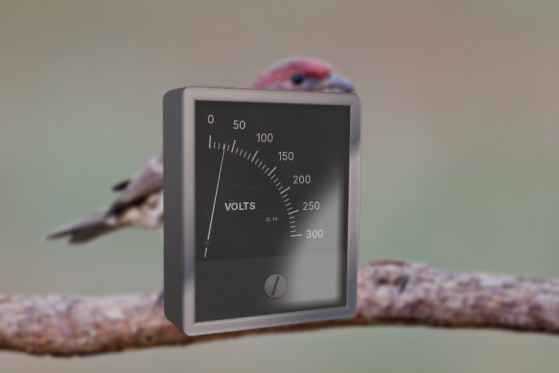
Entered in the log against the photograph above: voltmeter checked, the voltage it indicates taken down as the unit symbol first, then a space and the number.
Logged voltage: V 30
